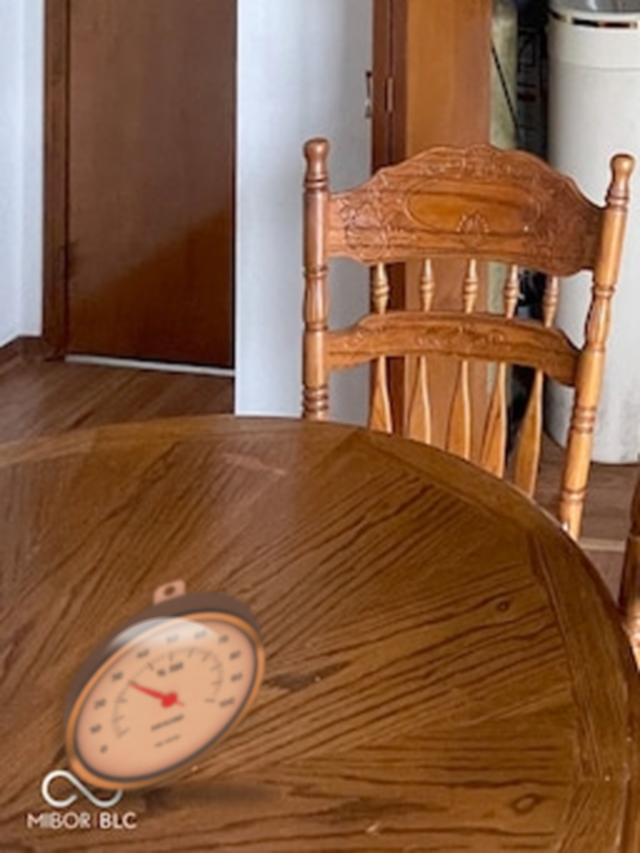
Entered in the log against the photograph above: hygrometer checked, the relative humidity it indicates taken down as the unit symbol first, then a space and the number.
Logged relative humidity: % 30
